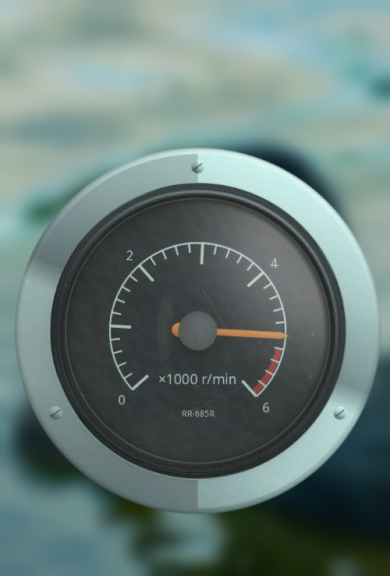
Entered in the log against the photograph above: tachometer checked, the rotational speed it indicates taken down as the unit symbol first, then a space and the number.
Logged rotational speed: rpm 5000
